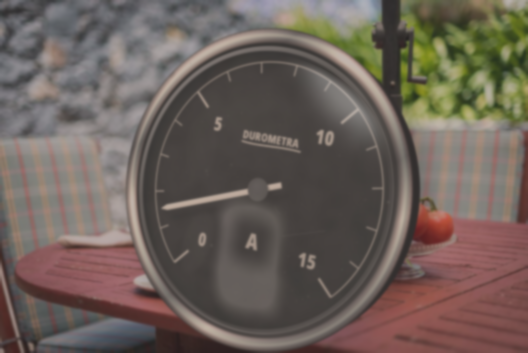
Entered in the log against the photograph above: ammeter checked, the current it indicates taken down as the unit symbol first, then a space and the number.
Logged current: A 1.5
